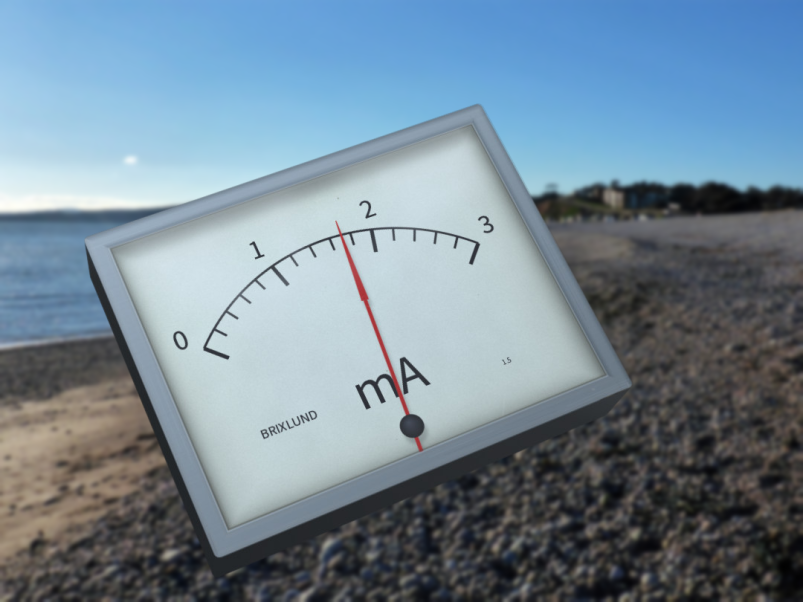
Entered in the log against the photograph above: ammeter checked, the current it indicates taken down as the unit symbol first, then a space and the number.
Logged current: mA 1.7
